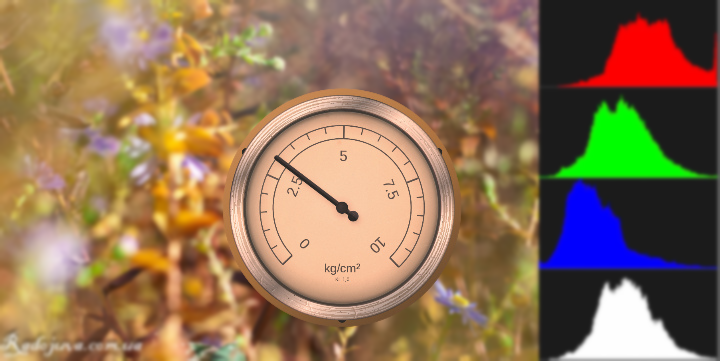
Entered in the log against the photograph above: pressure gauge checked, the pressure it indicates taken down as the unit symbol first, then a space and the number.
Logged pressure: kg/cm² 3
